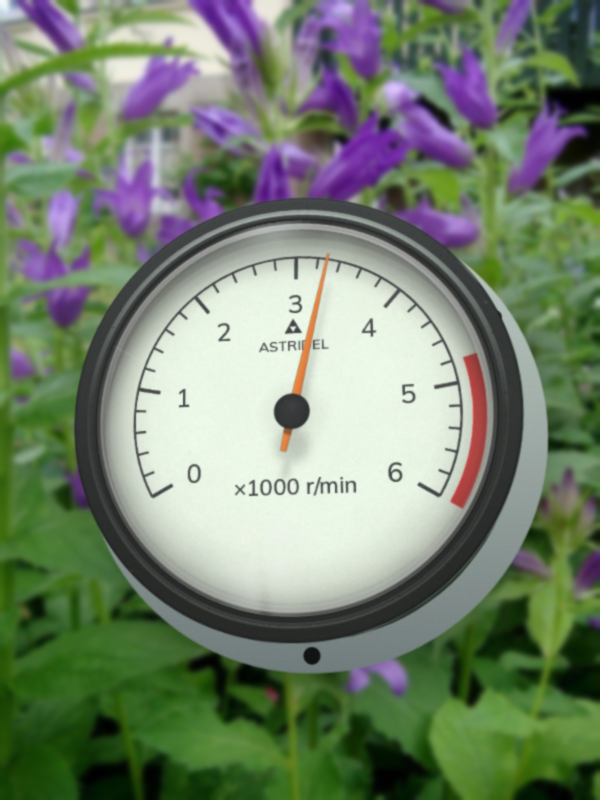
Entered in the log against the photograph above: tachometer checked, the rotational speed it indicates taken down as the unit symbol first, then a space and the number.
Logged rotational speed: rpm 3300
